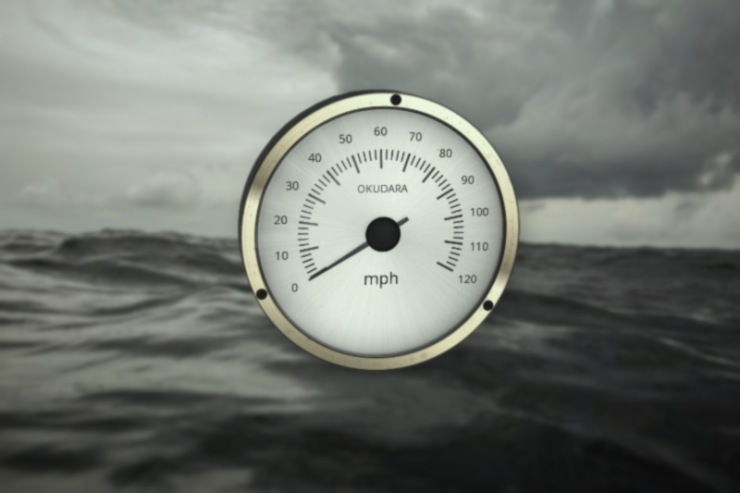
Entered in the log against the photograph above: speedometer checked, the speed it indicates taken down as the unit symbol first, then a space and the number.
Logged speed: mph 0
